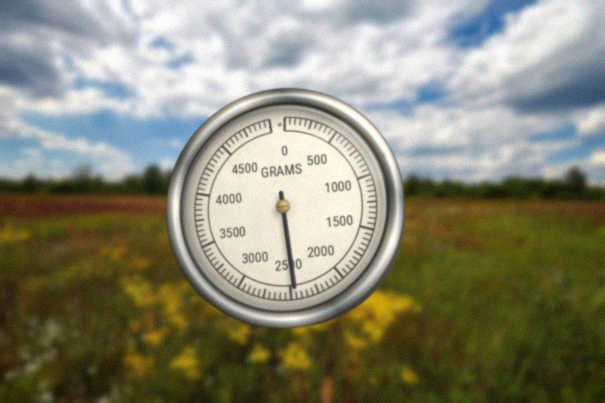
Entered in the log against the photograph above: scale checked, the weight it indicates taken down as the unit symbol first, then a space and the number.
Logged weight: g 2450
